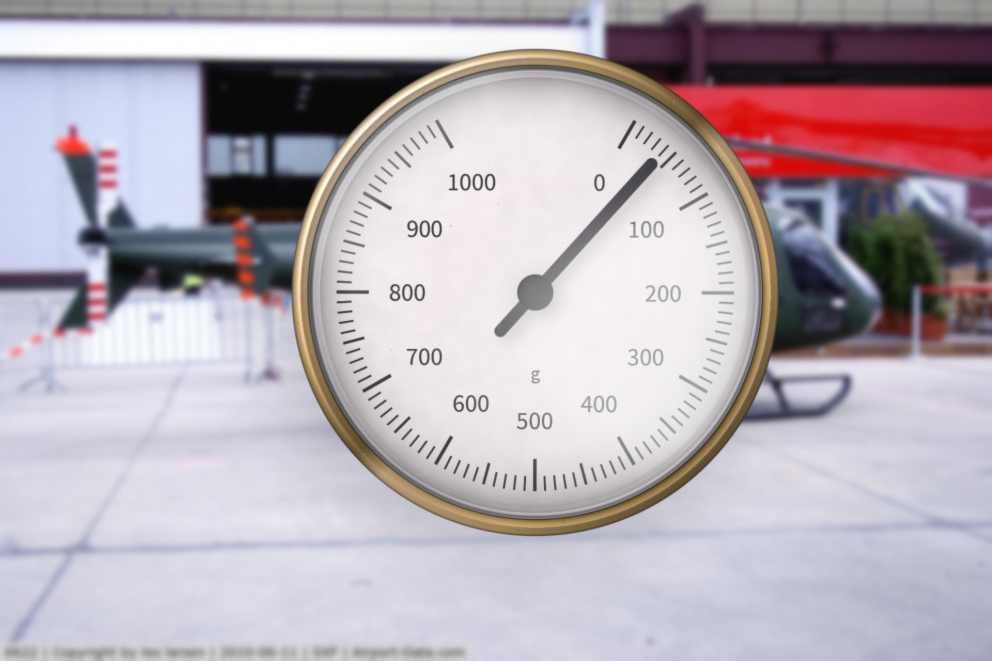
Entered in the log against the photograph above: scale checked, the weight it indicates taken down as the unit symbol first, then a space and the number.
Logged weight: g 40
